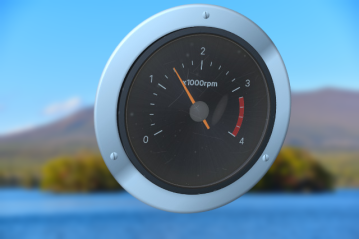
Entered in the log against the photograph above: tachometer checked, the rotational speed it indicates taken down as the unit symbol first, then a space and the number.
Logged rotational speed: rpm 1400
